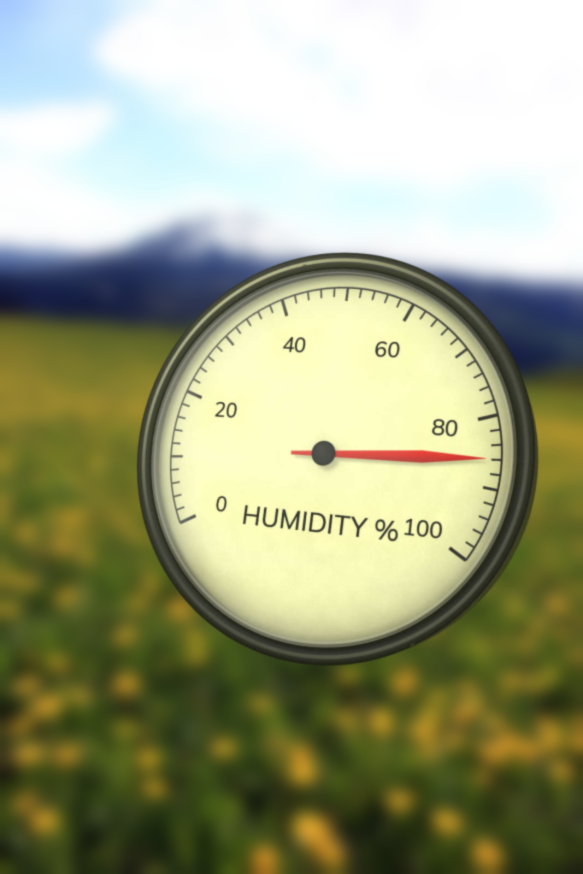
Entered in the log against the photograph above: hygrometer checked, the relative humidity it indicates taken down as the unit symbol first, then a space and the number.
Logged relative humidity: % 86
